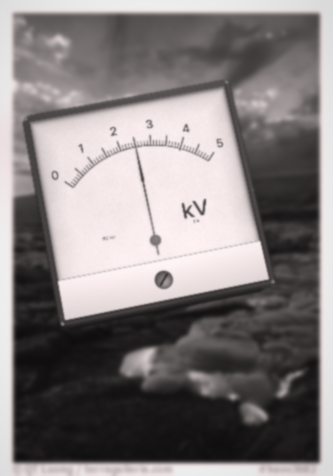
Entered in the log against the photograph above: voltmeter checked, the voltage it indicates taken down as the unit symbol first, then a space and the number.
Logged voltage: kV 2.5
